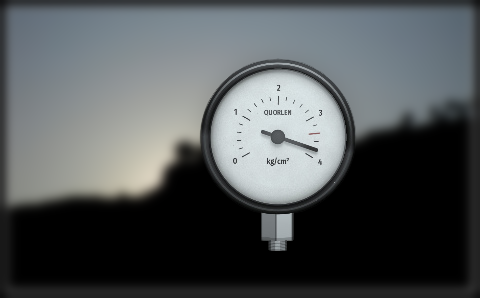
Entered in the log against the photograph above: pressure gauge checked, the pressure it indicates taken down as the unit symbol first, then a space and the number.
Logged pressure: kg/cm² 3.8
